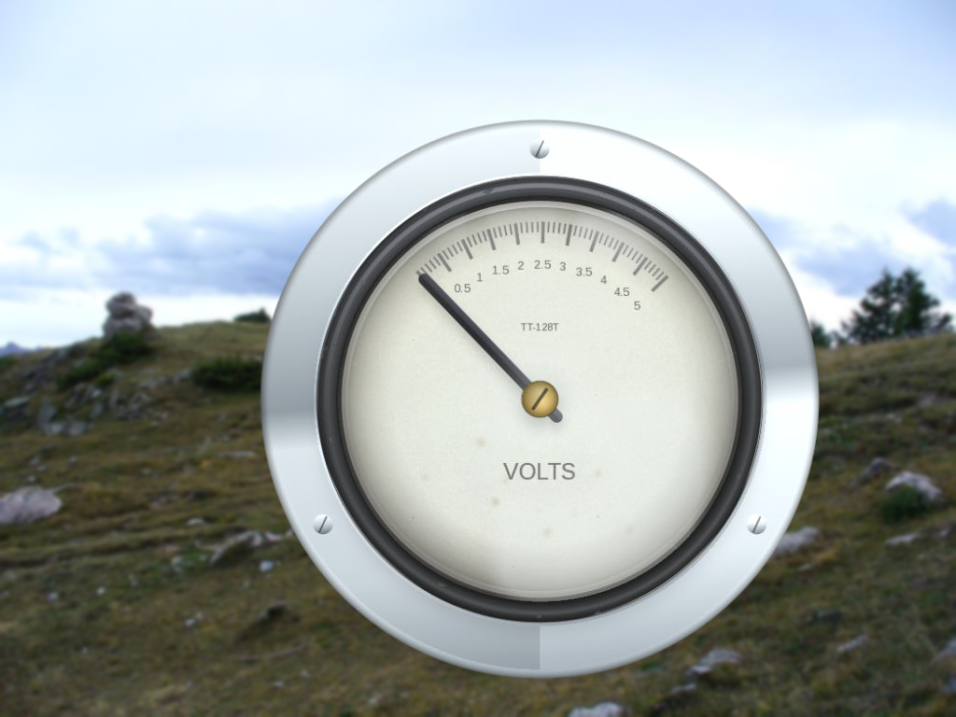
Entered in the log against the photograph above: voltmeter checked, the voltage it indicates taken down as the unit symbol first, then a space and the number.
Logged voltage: V 0
